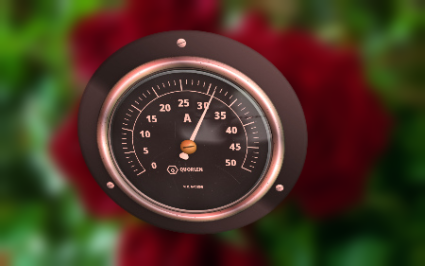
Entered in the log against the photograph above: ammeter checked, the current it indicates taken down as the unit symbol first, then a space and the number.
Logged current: A 31
